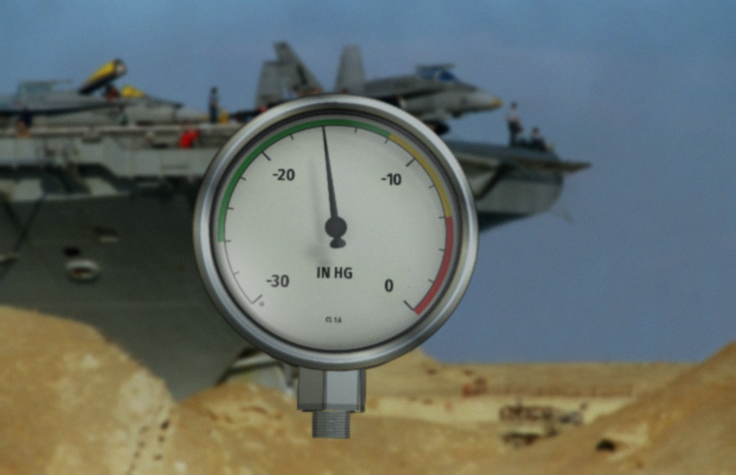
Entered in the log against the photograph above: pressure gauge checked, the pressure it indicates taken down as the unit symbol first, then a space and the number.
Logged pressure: inHg -16
